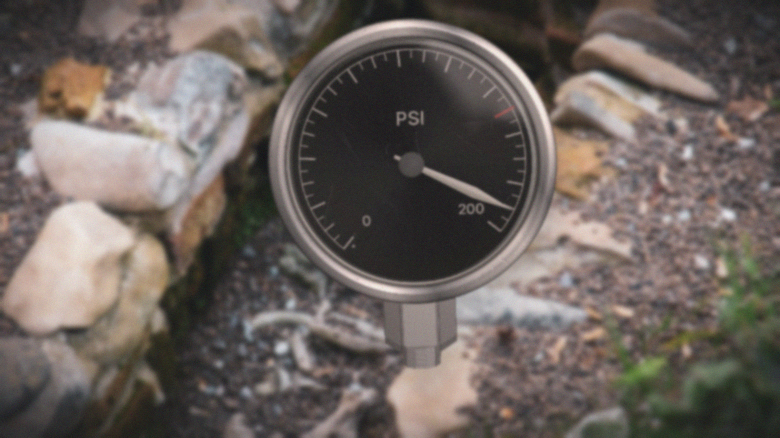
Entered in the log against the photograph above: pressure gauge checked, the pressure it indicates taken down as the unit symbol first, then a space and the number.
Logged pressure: psi 190
